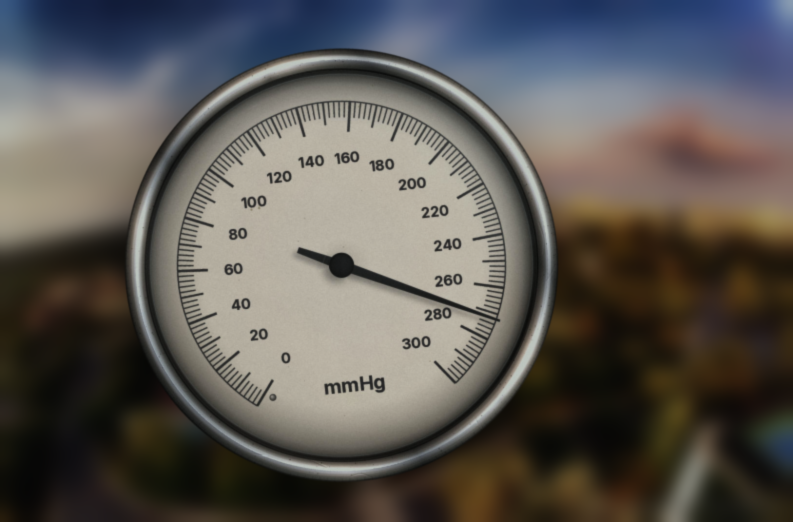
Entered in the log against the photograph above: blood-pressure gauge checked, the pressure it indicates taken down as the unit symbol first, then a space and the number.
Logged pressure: mmHg 272
